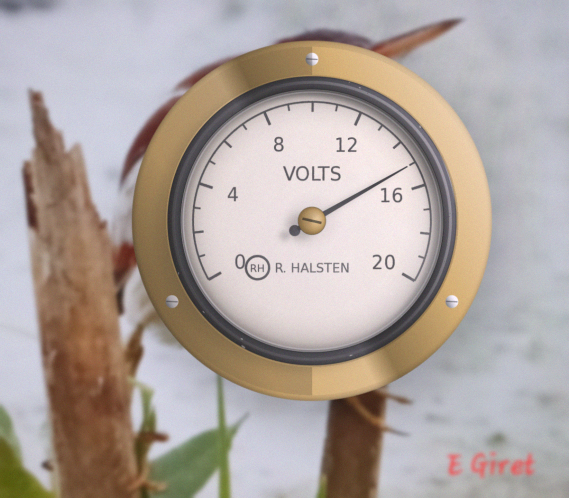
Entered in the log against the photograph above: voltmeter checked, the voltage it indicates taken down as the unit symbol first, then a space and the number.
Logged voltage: V 15
